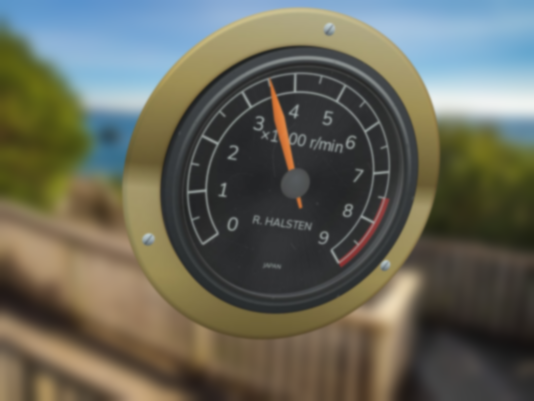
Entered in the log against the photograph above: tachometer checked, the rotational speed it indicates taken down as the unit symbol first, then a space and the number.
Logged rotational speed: rpm 3500
